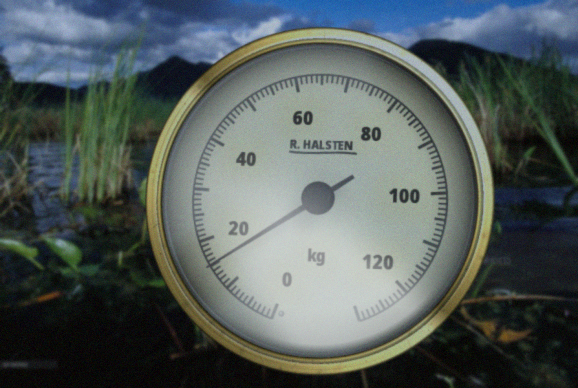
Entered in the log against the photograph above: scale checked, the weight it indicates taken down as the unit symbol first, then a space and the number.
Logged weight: kg 15
